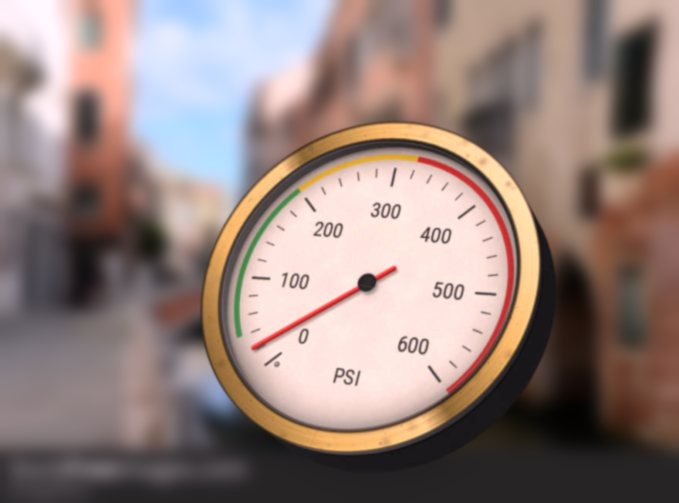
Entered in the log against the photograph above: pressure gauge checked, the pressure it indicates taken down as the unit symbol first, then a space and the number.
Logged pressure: psi 20
